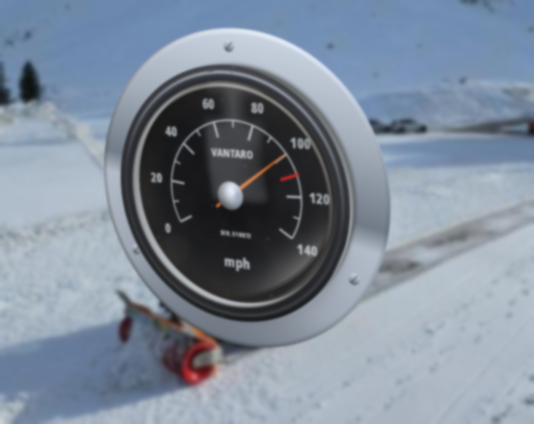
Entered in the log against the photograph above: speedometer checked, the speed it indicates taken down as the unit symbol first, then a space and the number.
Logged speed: mph 100
